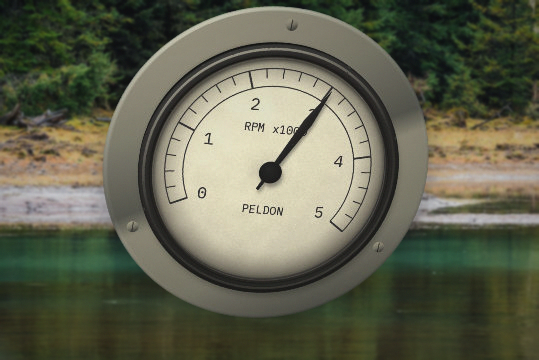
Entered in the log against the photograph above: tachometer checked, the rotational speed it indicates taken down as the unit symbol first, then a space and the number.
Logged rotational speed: rpm 3000
